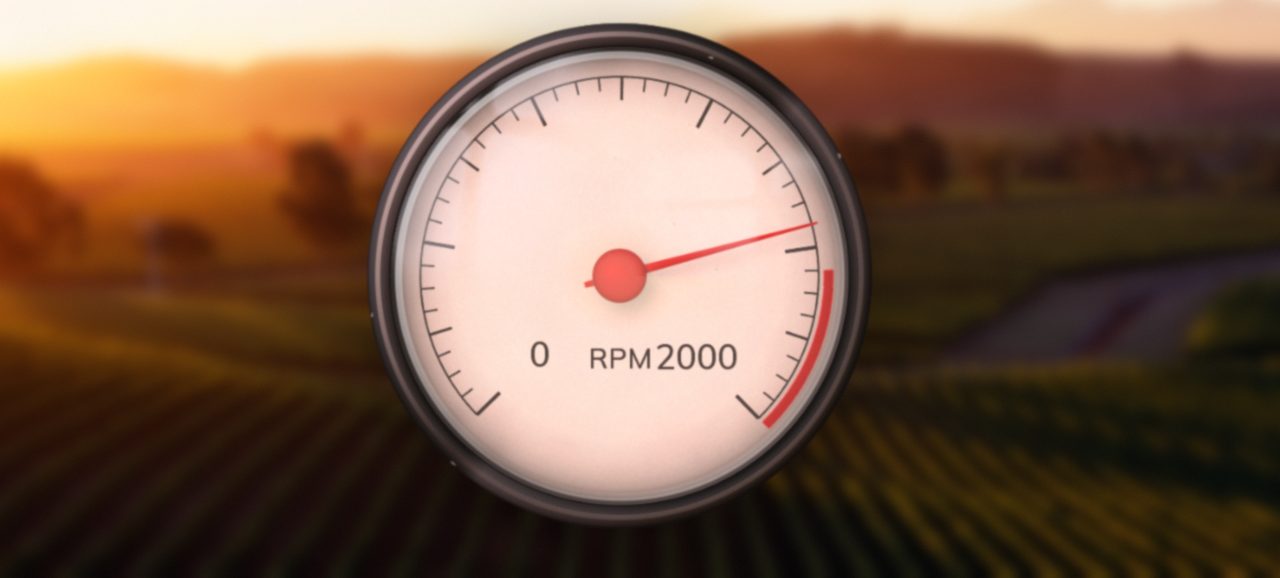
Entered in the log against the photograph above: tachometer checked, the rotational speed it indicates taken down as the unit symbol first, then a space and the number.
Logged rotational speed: rpm 1550
